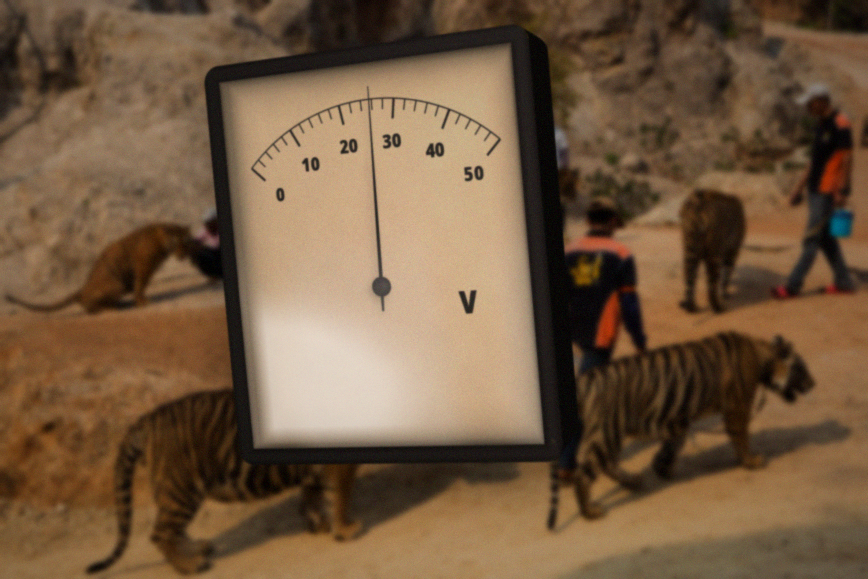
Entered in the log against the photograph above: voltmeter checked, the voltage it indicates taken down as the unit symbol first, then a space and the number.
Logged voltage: V 26
